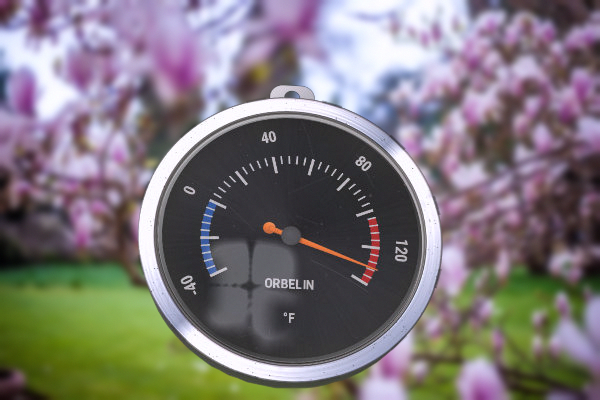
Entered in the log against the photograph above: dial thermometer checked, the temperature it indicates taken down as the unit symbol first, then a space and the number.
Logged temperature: °F 132
